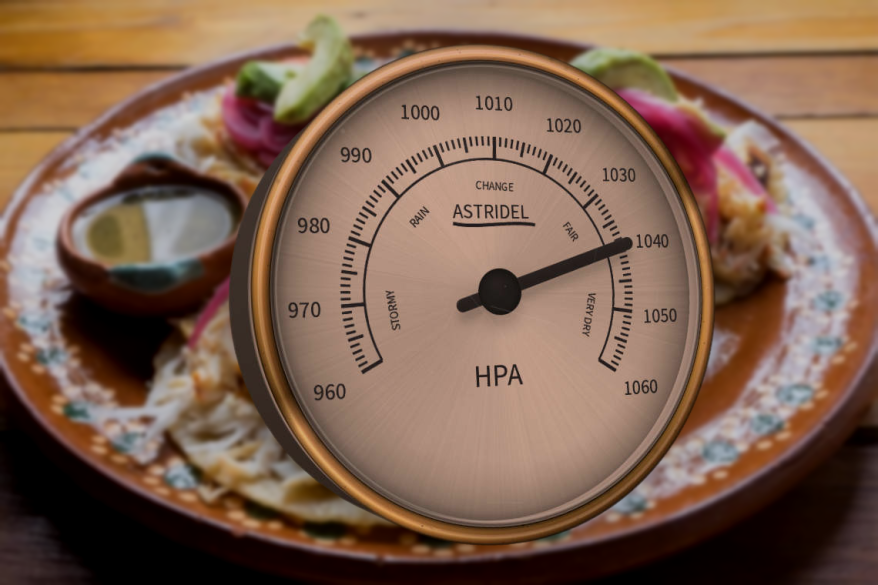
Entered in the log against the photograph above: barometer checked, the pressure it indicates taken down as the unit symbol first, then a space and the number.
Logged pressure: hPa 1039
